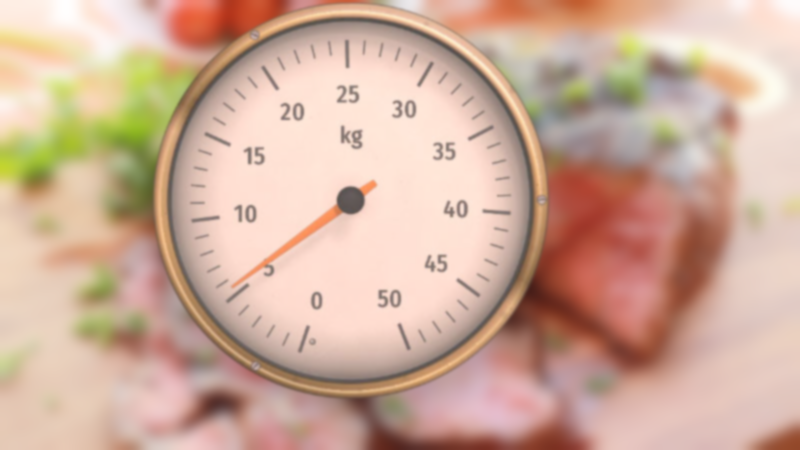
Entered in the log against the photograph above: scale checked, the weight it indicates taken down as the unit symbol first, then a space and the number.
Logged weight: kg 5.5
